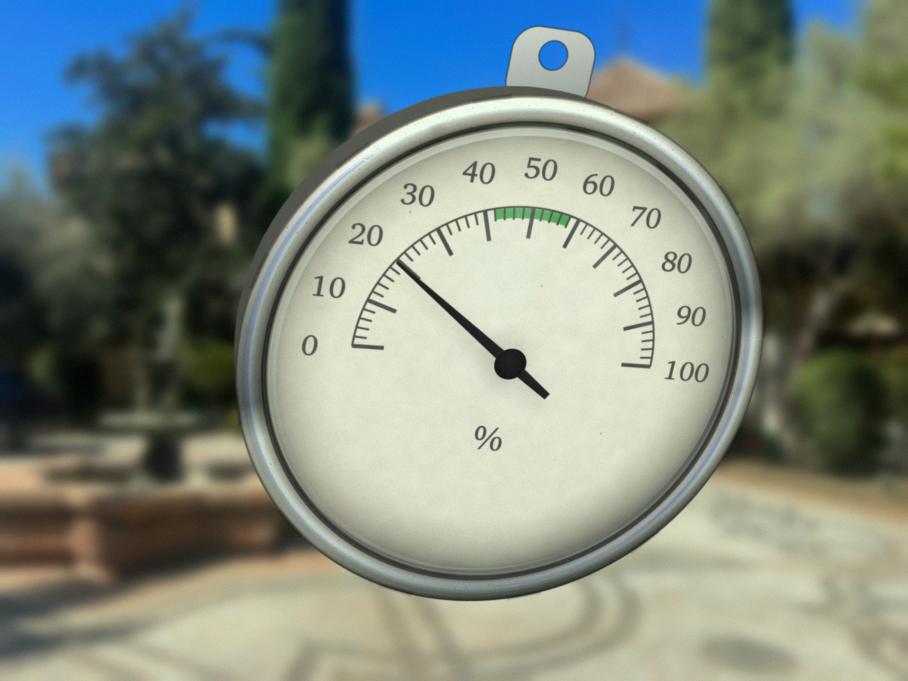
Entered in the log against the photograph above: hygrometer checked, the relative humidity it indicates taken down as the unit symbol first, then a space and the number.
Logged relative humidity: % 20
